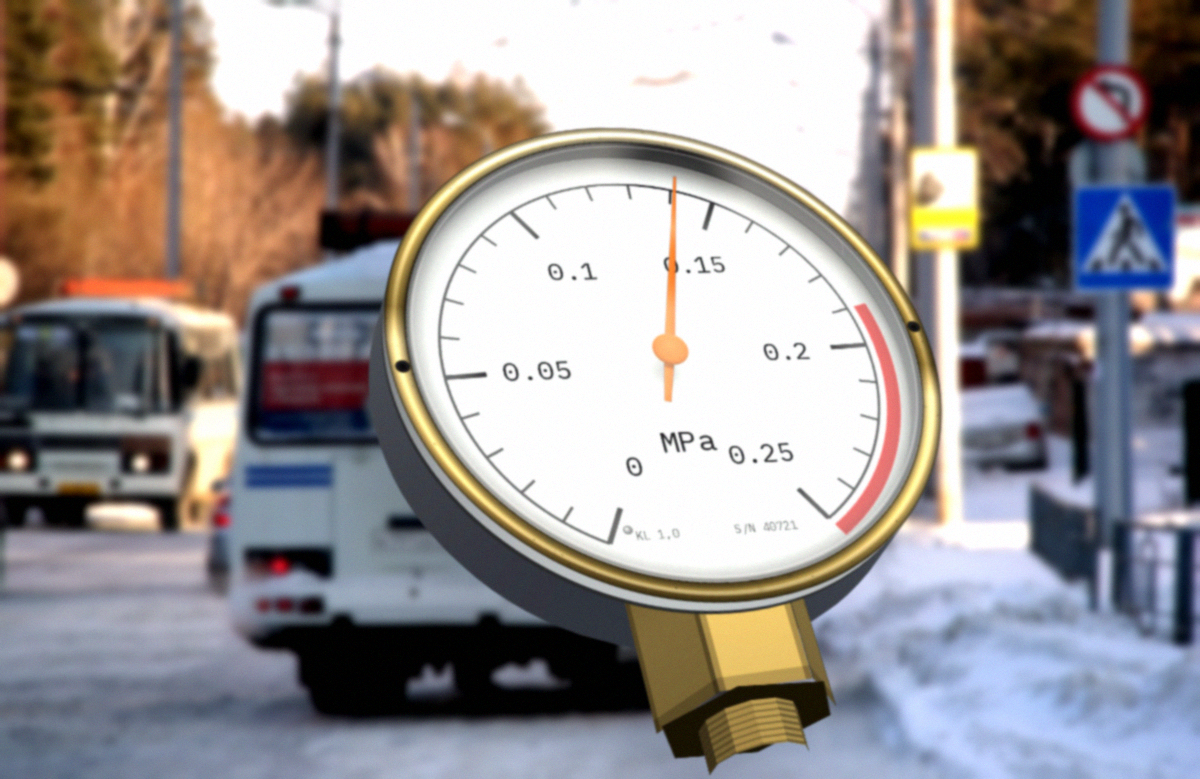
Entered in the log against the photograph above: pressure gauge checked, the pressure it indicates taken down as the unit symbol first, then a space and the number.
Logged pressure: MPa 0.14
